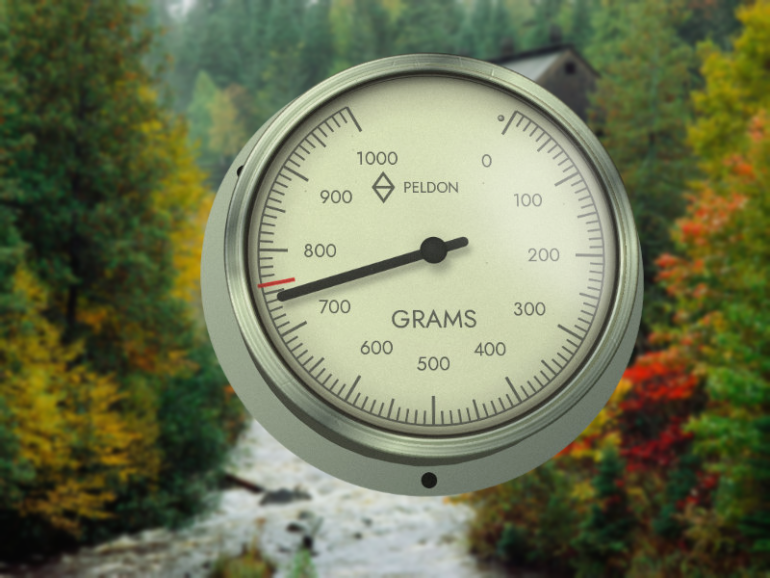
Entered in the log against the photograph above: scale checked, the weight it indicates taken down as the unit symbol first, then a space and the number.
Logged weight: g 740
